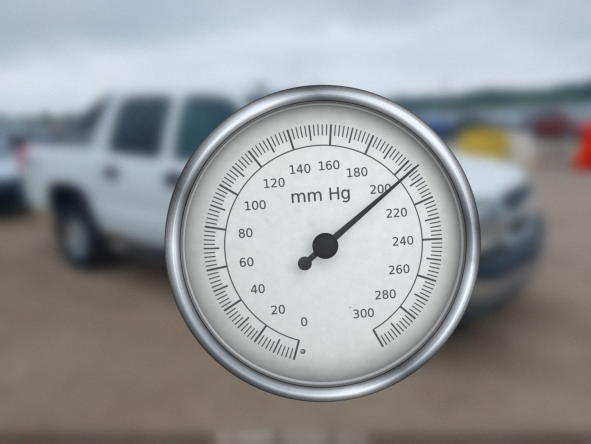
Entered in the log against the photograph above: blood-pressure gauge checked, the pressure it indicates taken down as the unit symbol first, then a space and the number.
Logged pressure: mmHg 204
